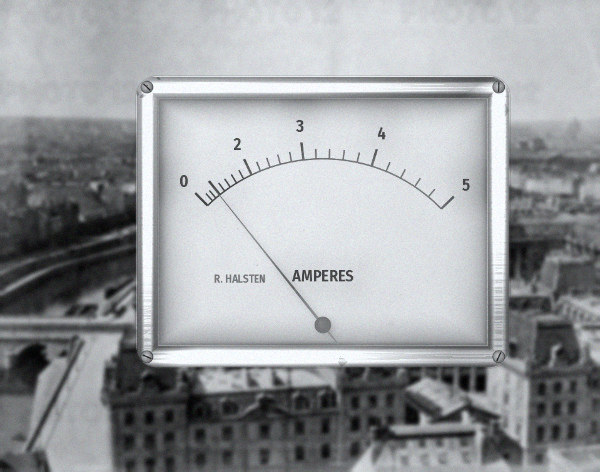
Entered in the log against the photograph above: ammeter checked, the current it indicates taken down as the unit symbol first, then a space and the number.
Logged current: A 1
